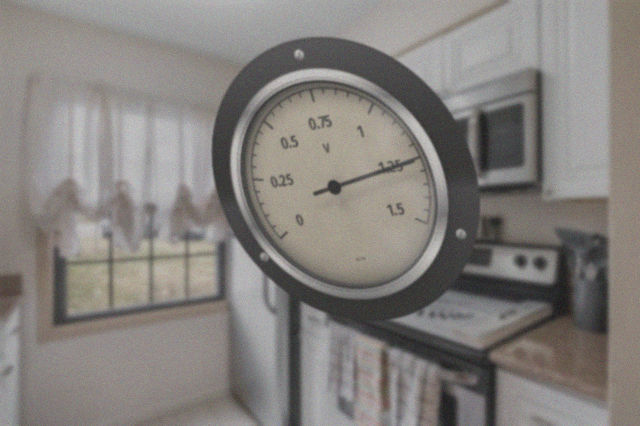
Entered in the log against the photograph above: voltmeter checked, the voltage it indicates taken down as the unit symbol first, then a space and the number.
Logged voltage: V 1.25
